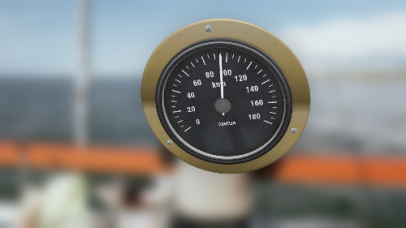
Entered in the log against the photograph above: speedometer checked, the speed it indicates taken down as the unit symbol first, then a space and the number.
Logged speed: km/h 95
